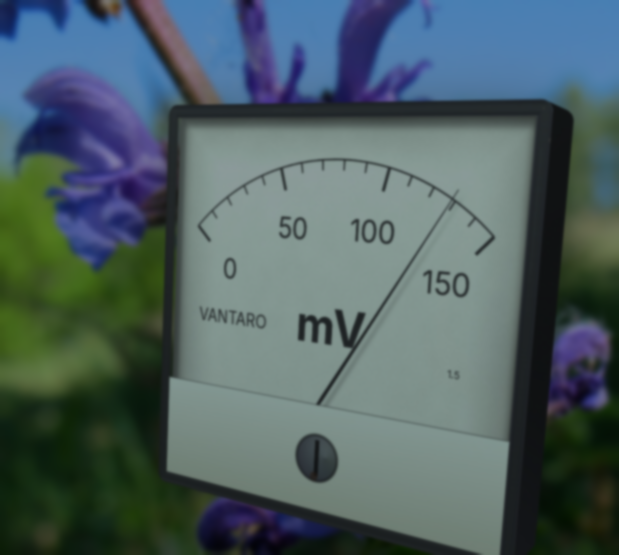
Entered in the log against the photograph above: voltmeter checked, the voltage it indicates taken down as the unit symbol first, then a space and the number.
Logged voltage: mV 130
